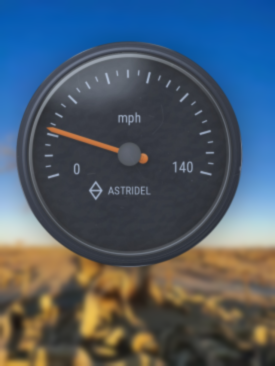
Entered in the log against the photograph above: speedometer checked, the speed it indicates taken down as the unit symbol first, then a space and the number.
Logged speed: mph 22.5
